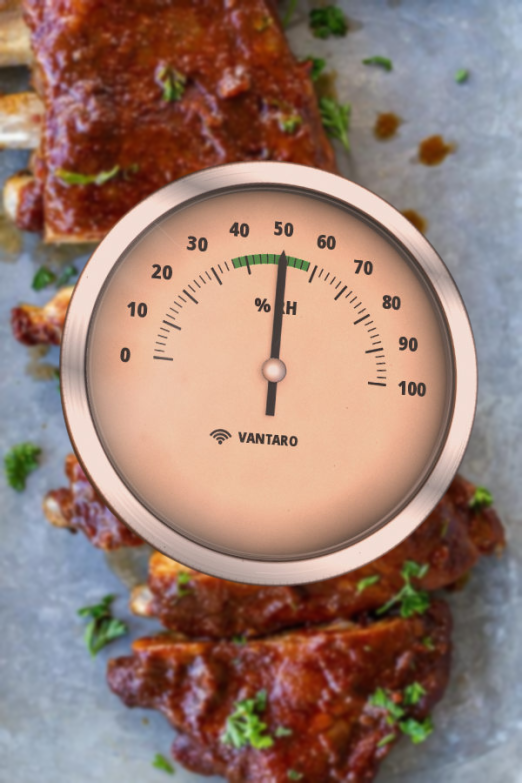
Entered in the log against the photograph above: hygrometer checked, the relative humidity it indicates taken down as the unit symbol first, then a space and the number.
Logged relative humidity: % 50
